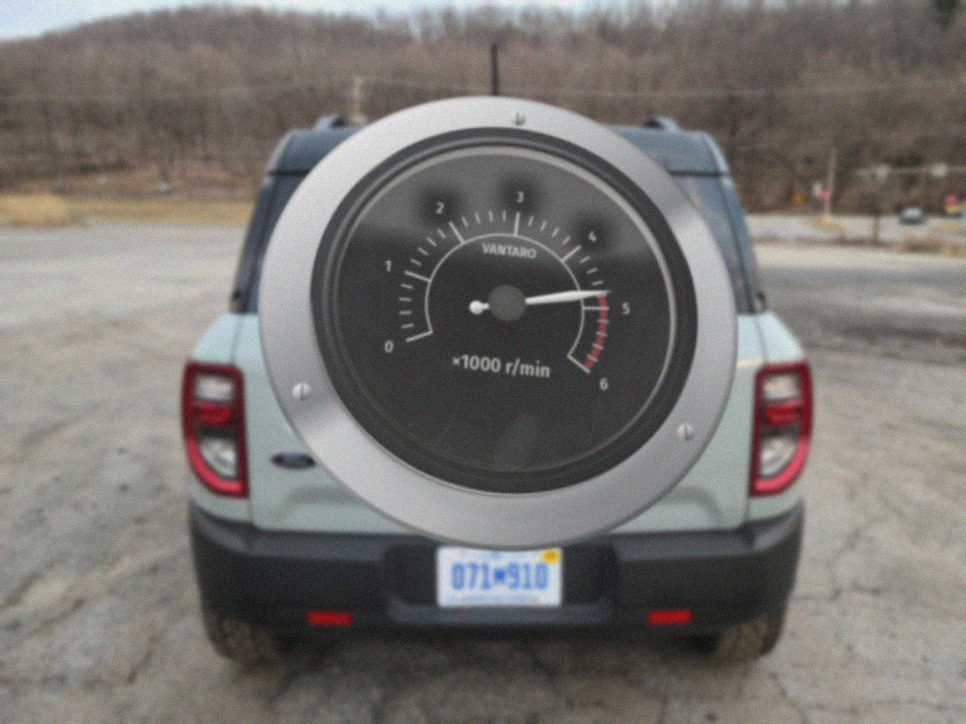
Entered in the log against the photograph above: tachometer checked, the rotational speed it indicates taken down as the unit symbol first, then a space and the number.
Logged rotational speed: rpm 4800
